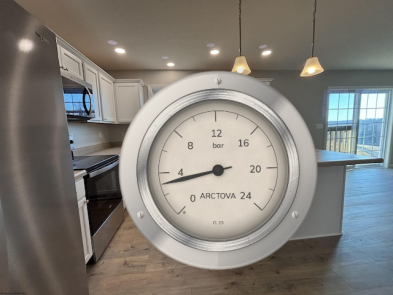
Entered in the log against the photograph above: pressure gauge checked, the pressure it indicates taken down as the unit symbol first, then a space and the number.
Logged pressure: bar 3
